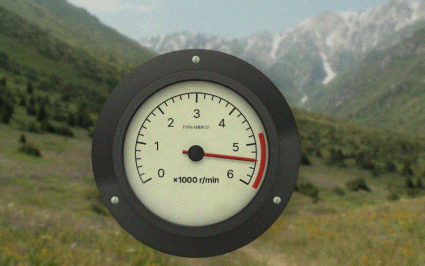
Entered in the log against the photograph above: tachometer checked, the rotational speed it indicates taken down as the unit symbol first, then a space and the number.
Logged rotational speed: rpm 5400
